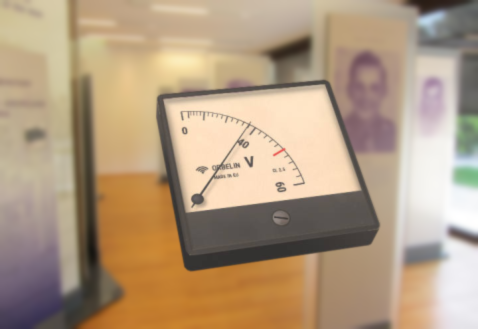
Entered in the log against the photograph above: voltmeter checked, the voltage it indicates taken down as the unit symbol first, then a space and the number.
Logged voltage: V 38
